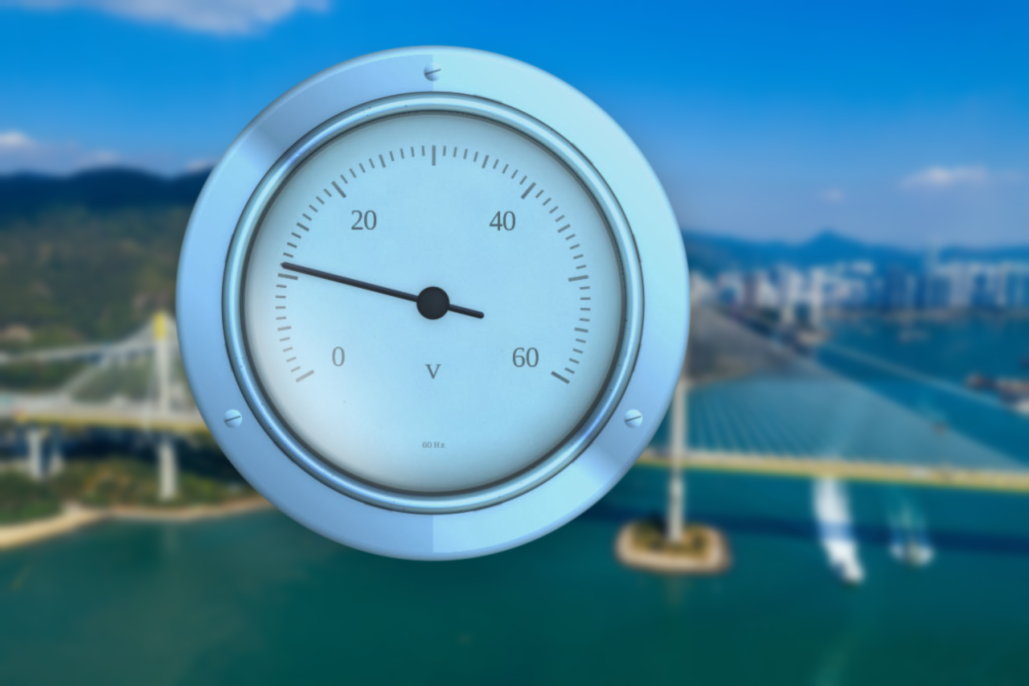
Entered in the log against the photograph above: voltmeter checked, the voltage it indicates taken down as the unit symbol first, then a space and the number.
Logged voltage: V 11
